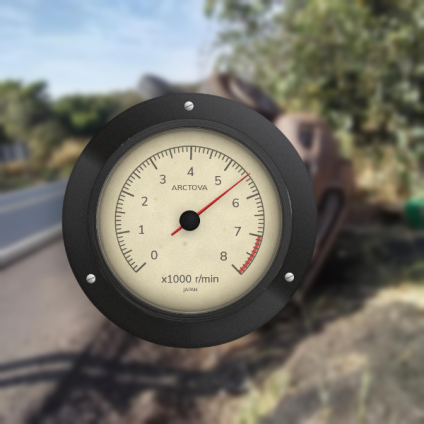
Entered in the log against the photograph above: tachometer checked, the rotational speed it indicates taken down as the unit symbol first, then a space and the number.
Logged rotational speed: rpm 5500
